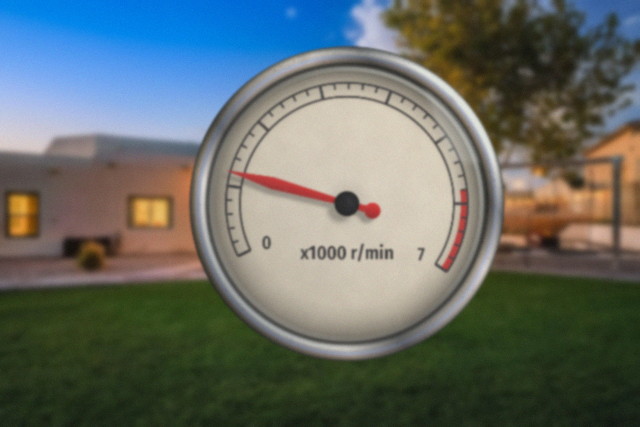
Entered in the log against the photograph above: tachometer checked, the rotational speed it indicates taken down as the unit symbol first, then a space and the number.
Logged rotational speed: rpm 1200
